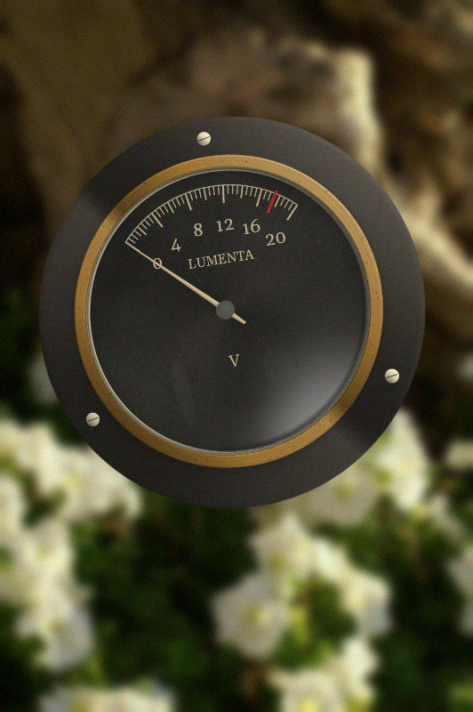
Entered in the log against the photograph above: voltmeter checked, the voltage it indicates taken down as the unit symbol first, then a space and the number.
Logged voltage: V 0
